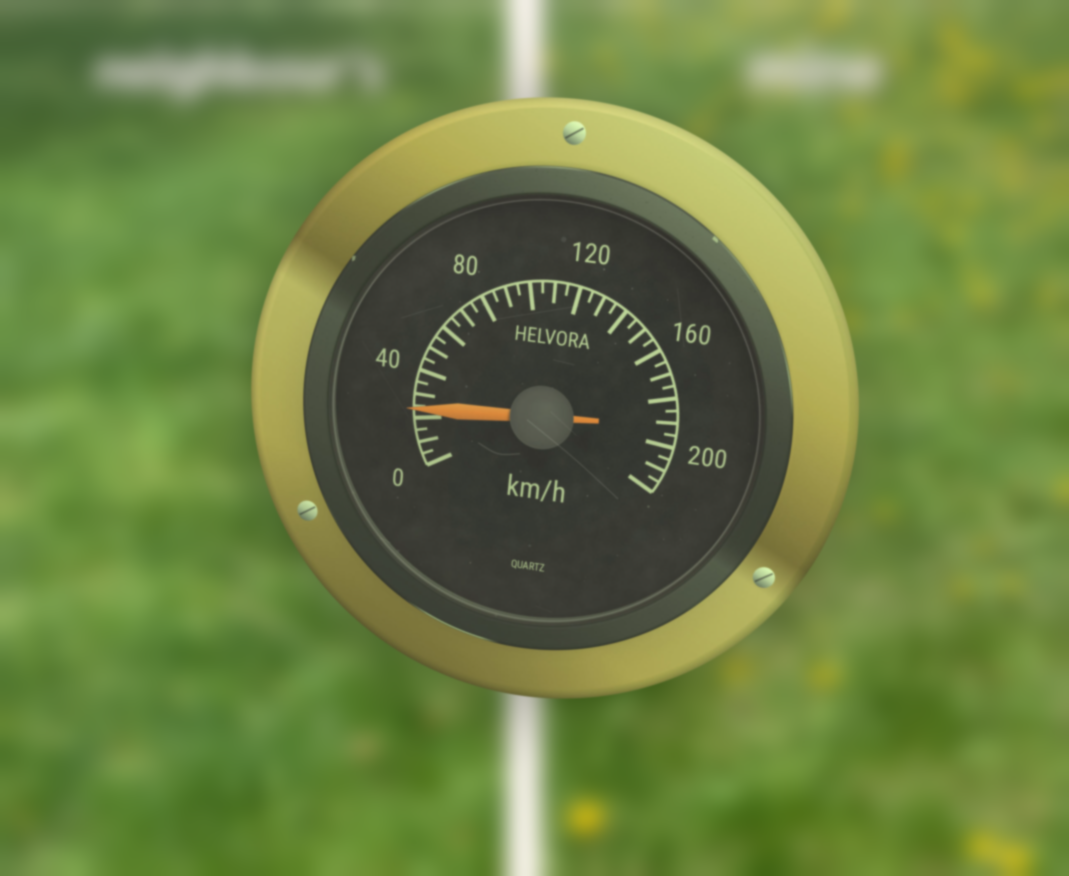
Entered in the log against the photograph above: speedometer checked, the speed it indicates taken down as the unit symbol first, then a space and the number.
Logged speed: km/h 25
